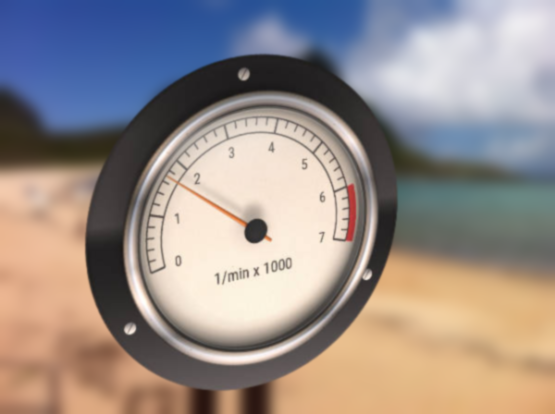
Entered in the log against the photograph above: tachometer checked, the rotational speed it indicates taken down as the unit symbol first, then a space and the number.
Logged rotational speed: rpm 1700
